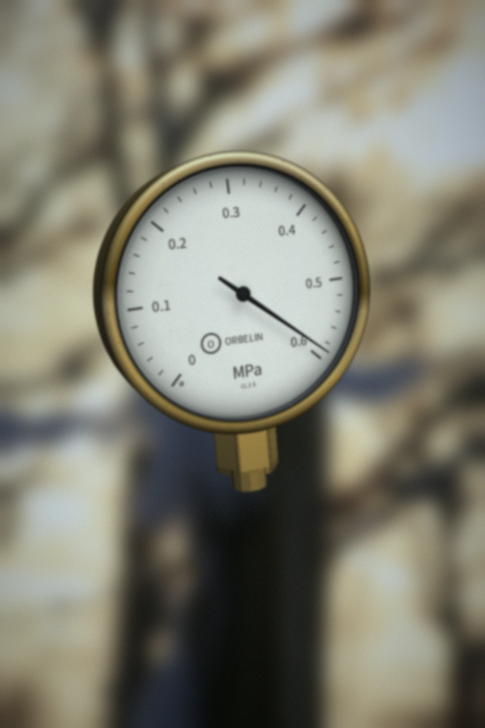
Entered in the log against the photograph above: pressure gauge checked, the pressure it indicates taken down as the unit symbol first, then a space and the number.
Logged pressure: MPa 0.59
